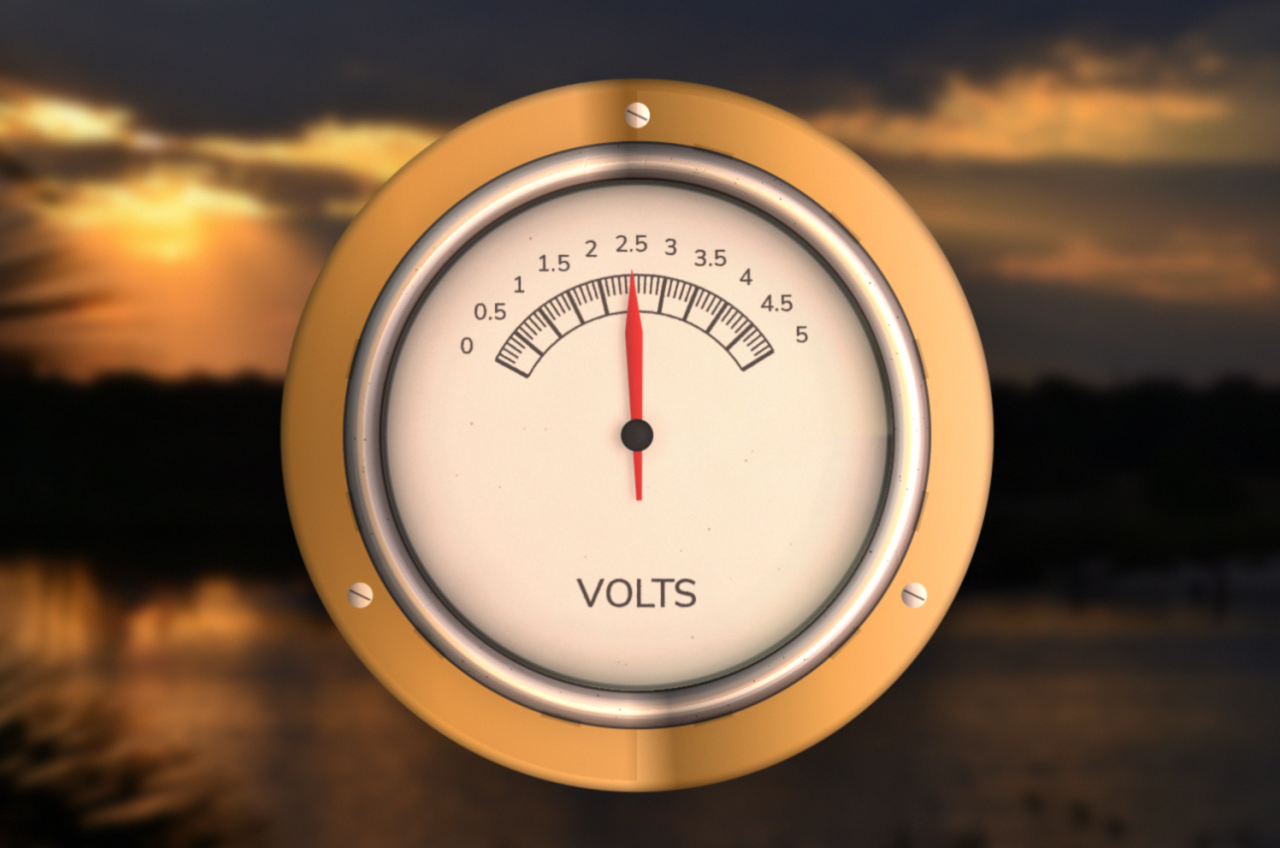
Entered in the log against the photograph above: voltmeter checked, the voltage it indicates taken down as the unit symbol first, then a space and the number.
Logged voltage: V 2.5
